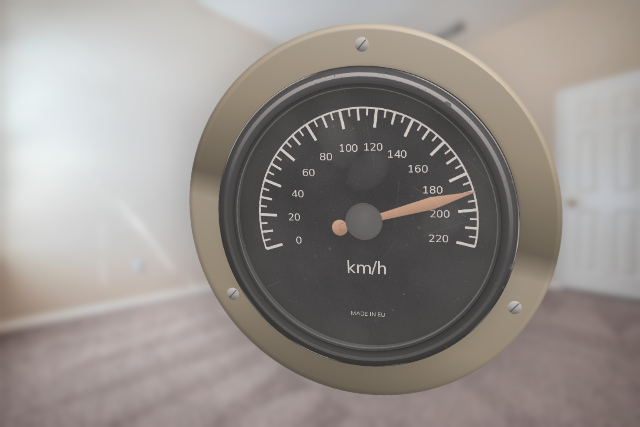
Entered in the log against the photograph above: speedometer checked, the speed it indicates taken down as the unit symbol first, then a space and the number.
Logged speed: km/h 190
